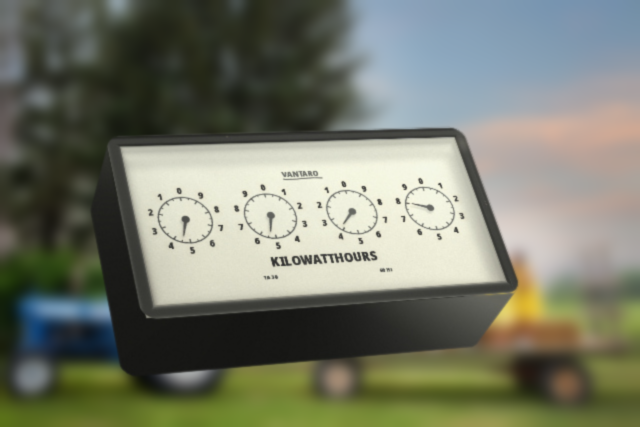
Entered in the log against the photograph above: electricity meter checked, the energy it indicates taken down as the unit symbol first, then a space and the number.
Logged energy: kWh 4538
